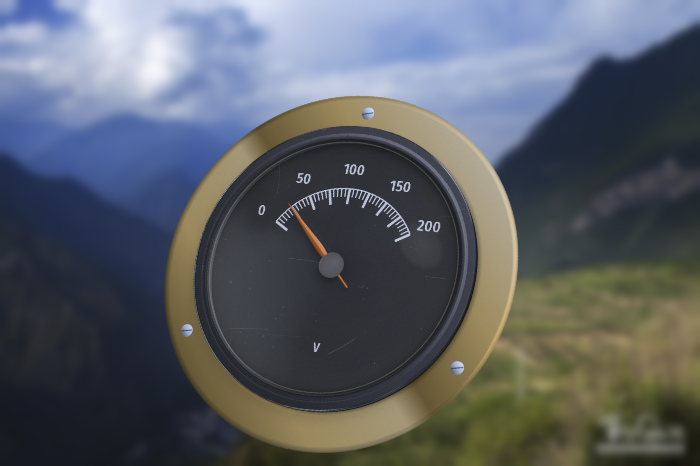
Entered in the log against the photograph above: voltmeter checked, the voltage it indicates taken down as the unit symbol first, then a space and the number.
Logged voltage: V 25
